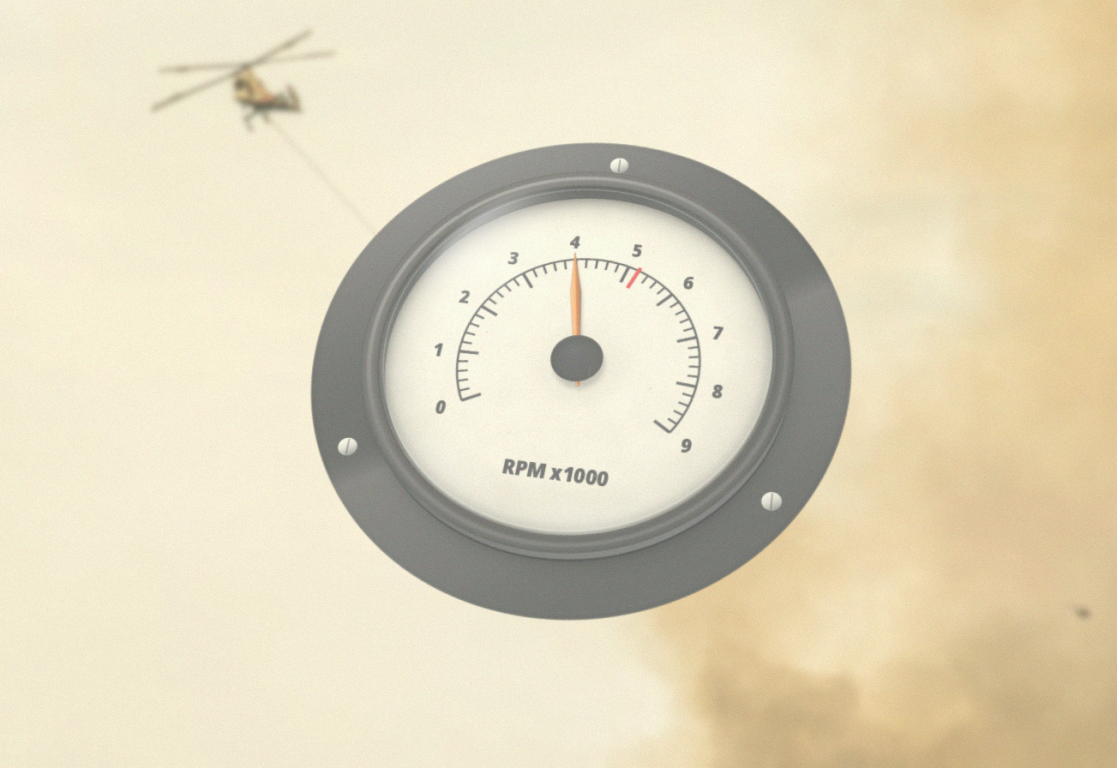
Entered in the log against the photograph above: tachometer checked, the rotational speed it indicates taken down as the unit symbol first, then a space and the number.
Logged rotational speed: rpm 4000
